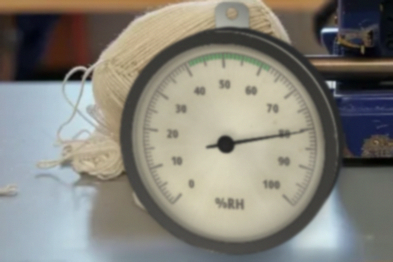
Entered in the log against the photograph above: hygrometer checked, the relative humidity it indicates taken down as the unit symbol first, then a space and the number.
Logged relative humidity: % 80
